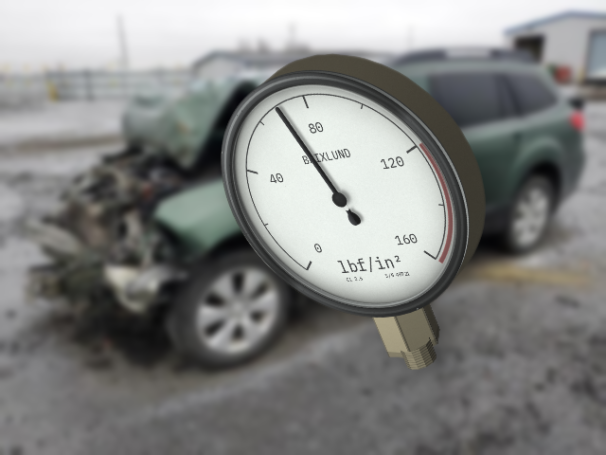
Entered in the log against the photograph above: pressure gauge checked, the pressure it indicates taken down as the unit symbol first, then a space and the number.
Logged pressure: psi 70
